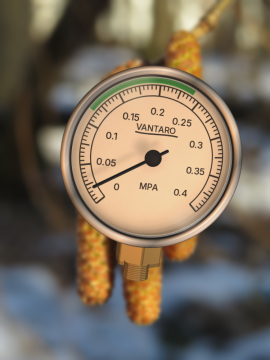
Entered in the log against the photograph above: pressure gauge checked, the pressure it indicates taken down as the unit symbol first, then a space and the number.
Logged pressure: MPa 0.02
